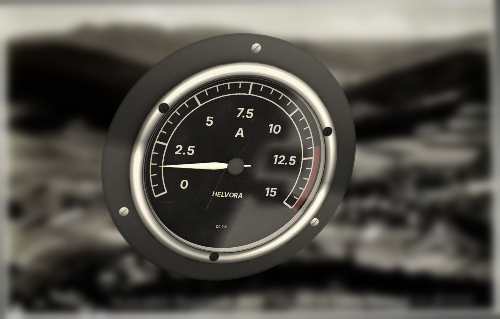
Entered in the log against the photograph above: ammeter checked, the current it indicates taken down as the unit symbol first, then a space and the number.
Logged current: A 1.5
